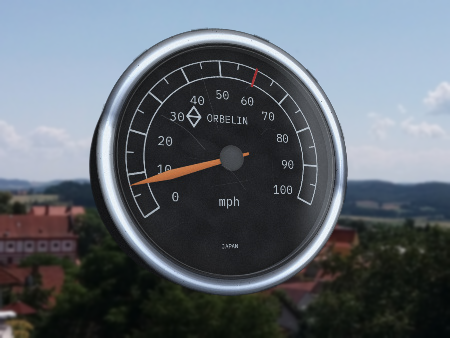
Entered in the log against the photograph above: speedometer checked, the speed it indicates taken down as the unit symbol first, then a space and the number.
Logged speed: mph 7.5
